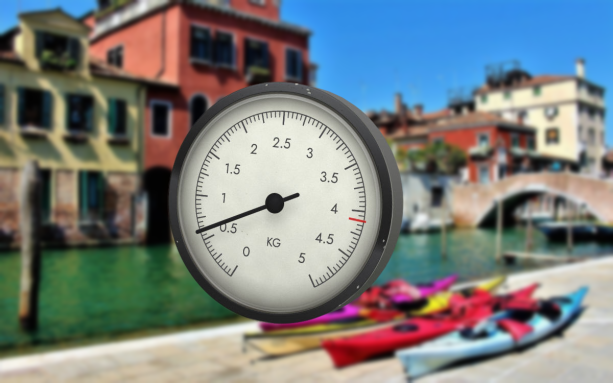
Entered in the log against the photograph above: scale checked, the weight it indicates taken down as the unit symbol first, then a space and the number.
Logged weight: kg 0.6
